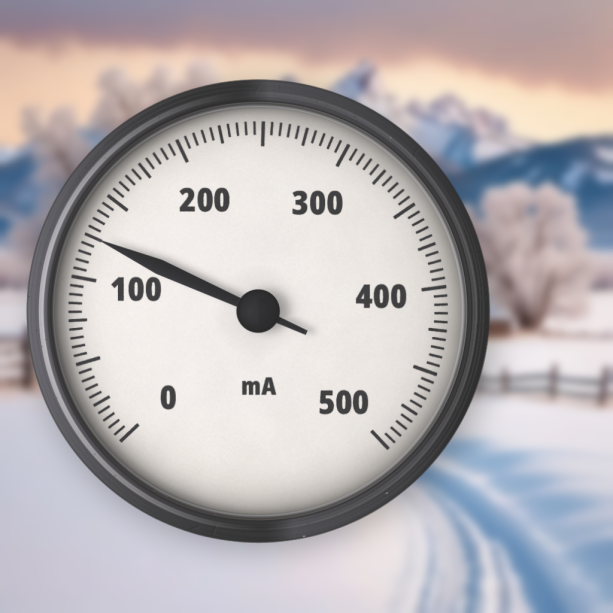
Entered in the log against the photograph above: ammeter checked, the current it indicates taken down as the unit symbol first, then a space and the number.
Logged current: mA 125
